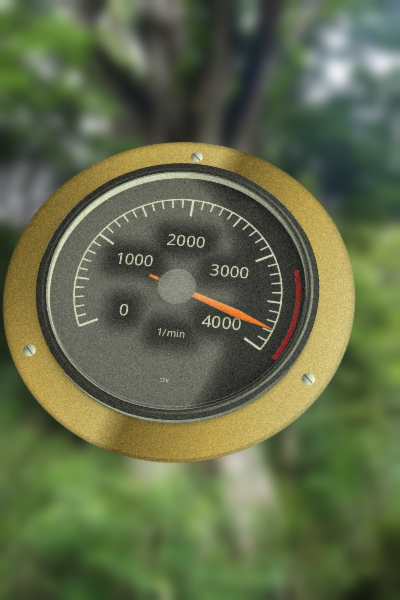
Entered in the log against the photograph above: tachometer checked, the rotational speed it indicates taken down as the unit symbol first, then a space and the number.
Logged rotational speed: rpm 3800
